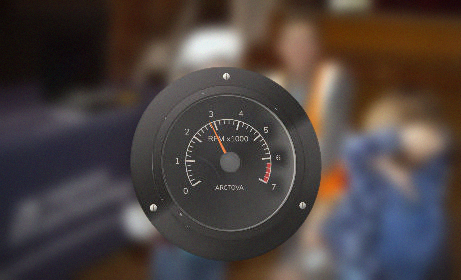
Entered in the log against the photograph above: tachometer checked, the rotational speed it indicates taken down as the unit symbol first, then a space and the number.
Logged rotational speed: rpm 2800
